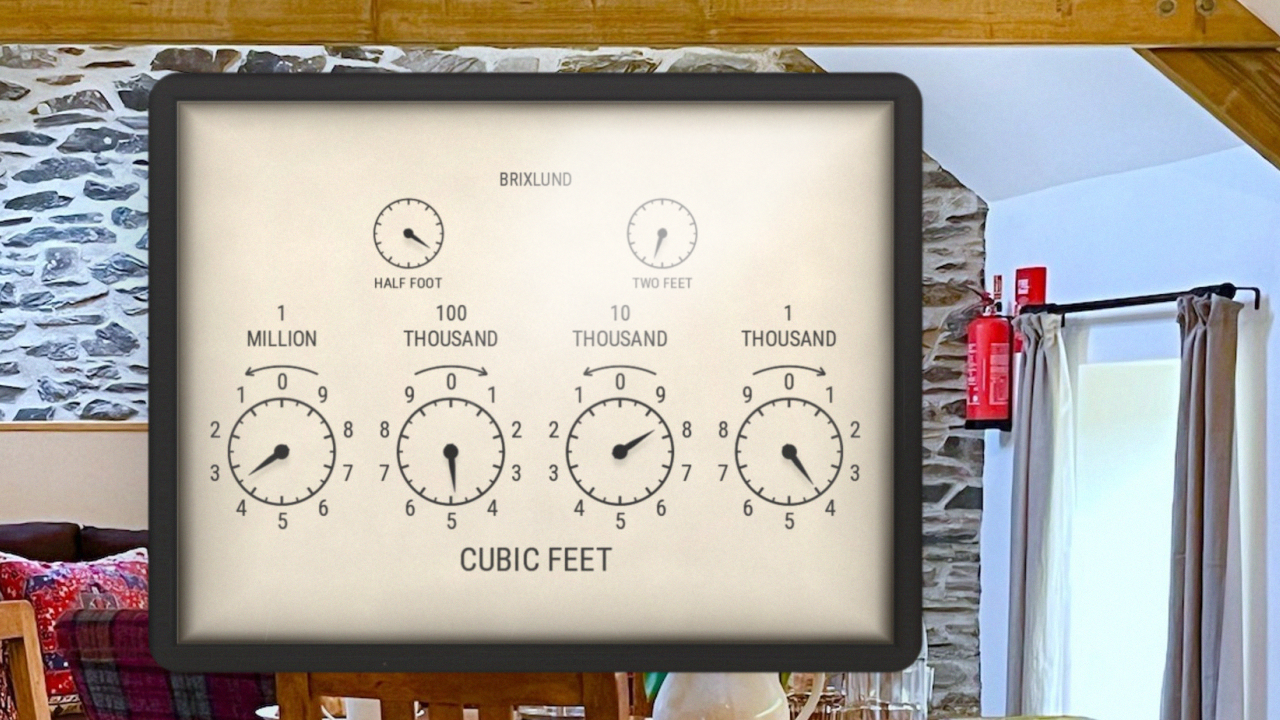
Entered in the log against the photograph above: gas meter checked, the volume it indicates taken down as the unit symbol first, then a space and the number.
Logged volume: ft³ 348400
